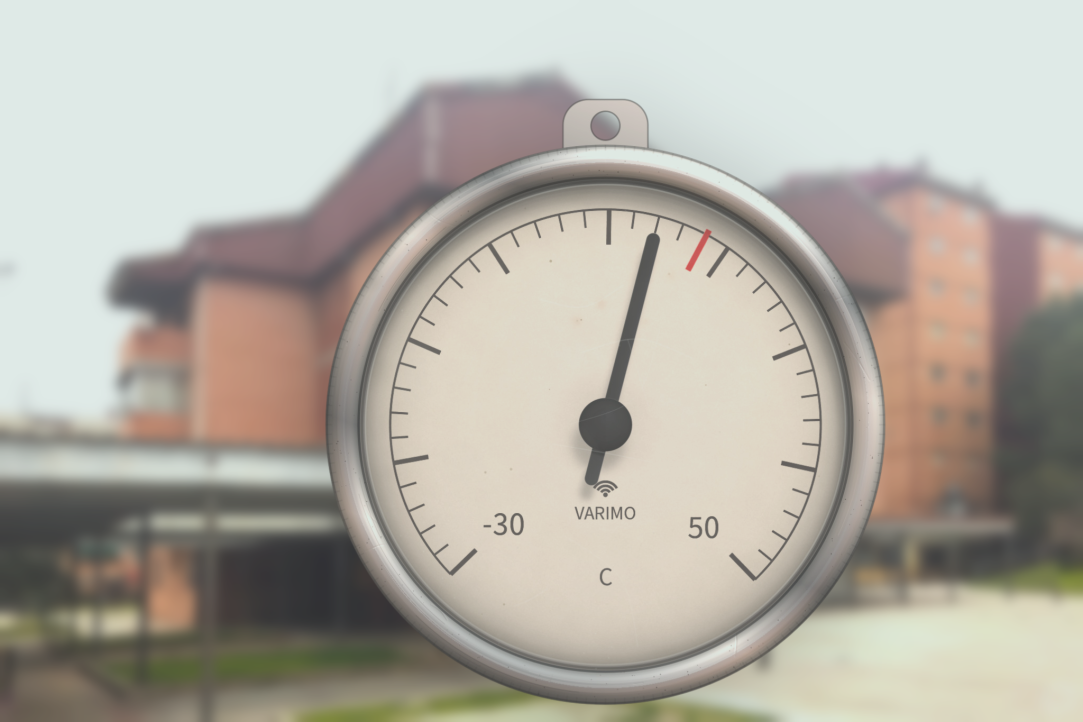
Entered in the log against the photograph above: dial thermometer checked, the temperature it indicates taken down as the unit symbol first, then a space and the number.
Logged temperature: °C 14
